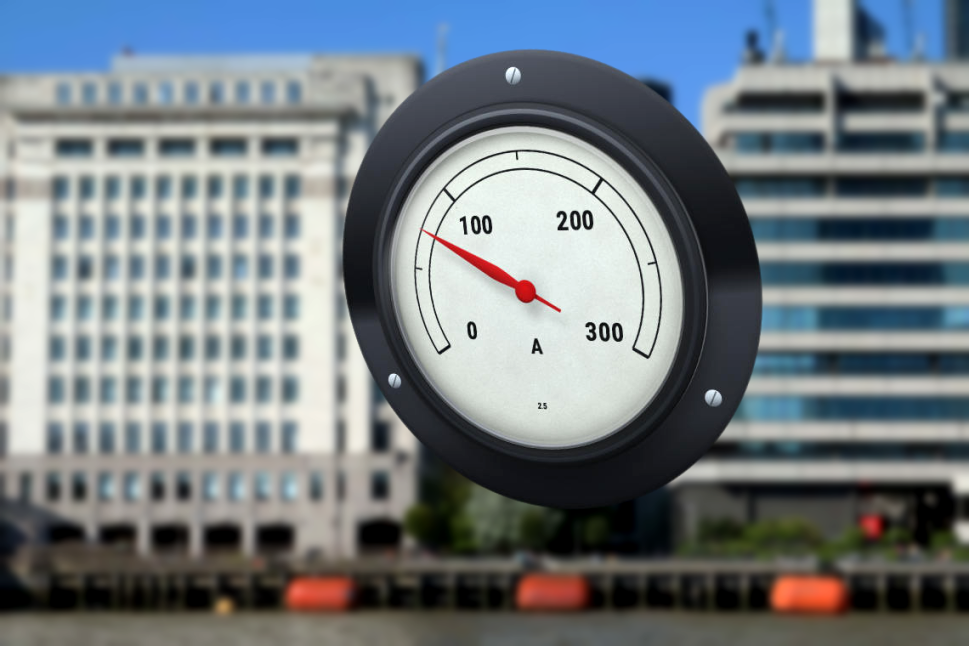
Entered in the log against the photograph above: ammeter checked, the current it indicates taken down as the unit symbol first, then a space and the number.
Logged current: A 75
